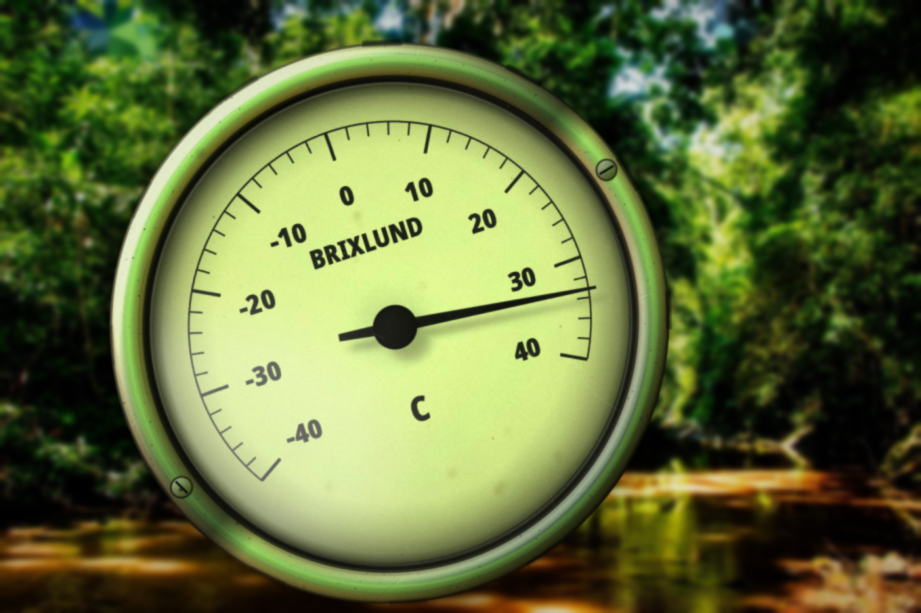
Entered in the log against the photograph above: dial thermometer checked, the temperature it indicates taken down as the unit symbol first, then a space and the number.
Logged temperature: °C 33
